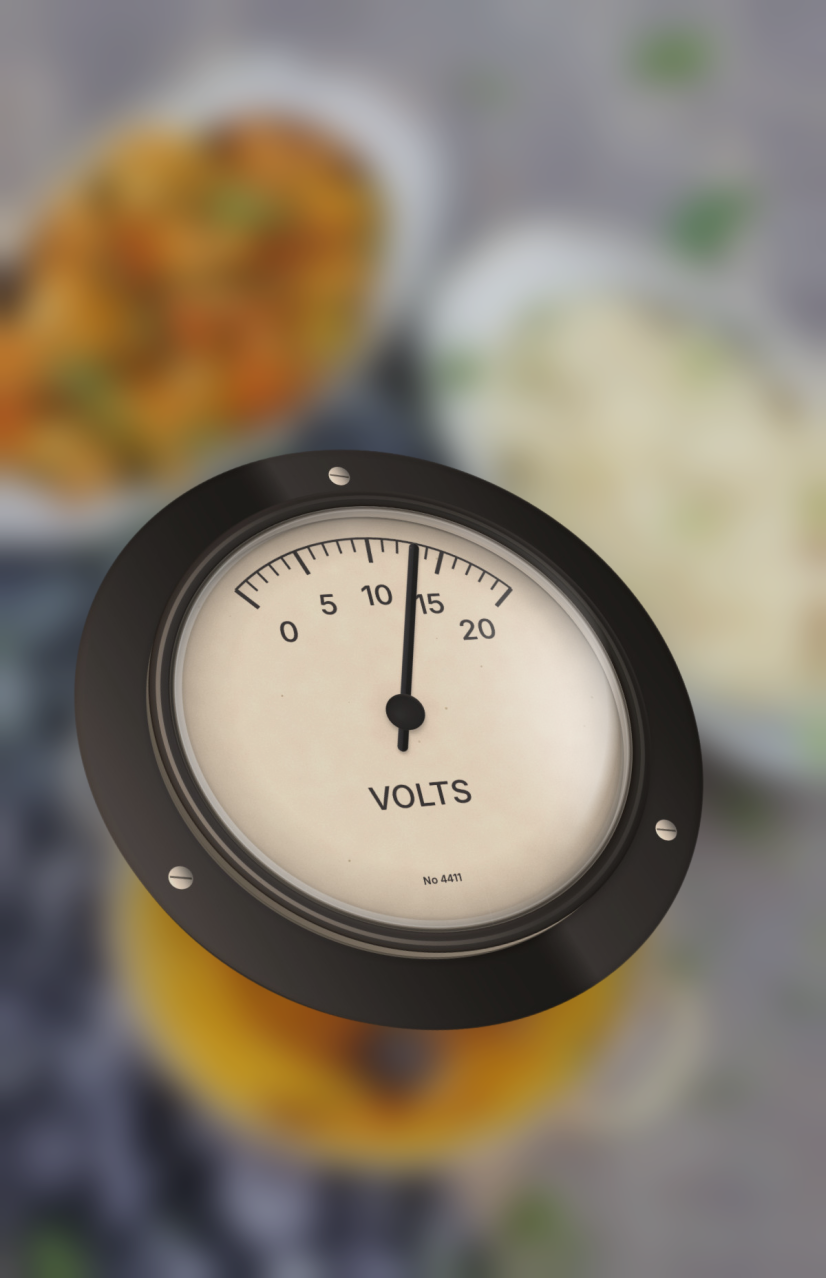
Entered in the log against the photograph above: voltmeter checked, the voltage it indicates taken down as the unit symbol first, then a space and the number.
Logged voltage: V 13
